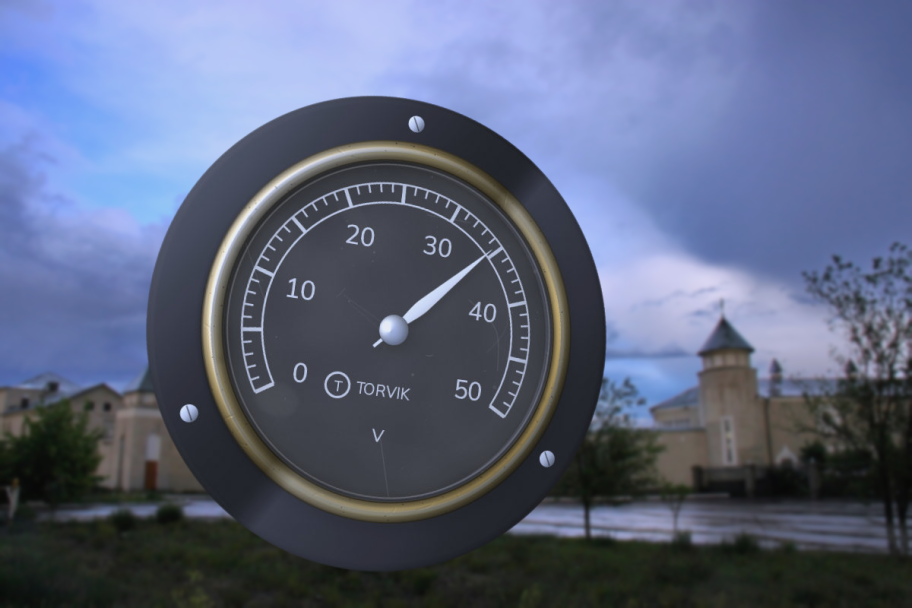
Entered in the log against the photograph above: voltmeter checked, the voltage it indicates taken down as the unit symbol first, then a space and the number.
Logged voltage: V 34.5
